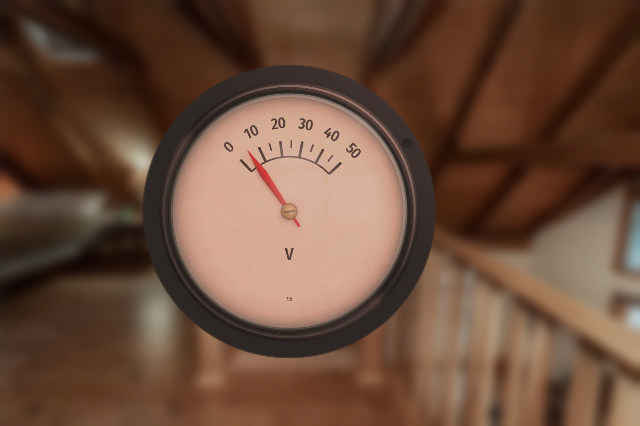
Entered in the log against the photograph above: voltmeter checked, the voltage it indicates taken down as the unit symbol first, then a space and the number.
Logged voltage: V 5
